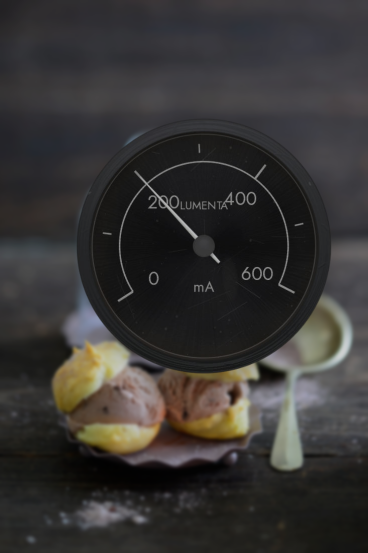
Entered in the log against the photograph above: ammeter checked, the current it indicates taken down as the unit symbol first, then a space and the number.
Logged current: mA 200
